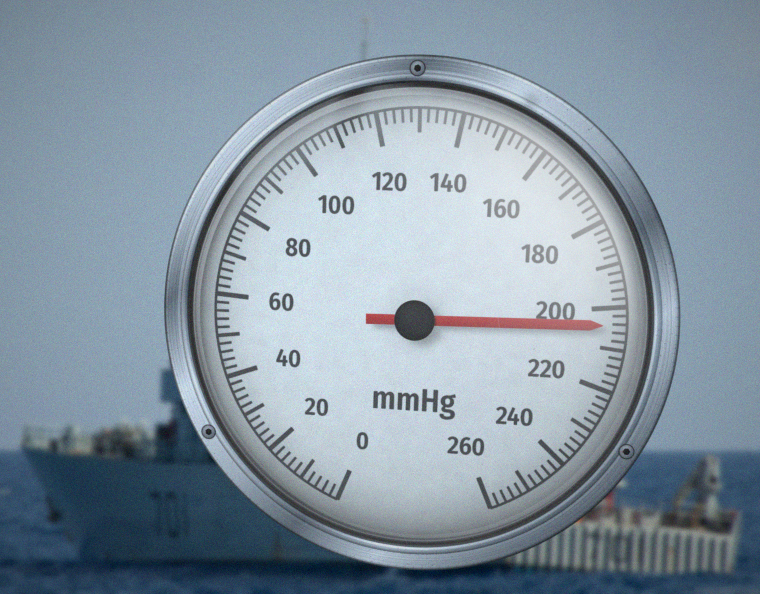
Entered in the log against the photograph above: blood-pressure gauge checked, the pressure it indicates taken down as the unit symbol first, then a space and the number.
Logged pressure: mmHg 204
